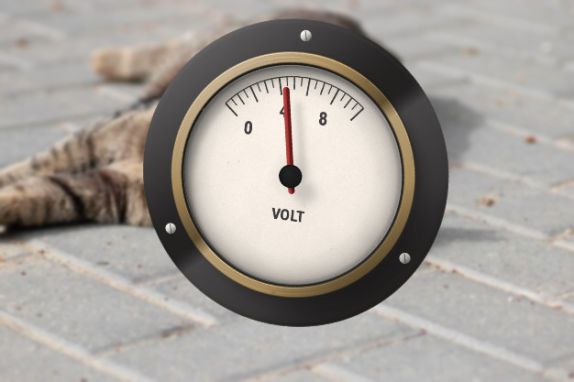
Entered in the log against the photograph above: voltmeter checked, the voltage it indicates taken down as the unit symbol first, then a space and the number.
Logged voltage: V 4.5
